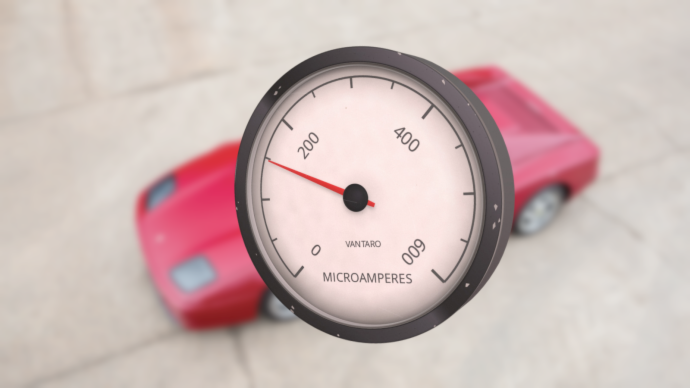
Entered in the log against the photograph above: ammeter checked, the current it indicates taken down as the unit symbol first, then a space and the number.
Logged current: µA 150
